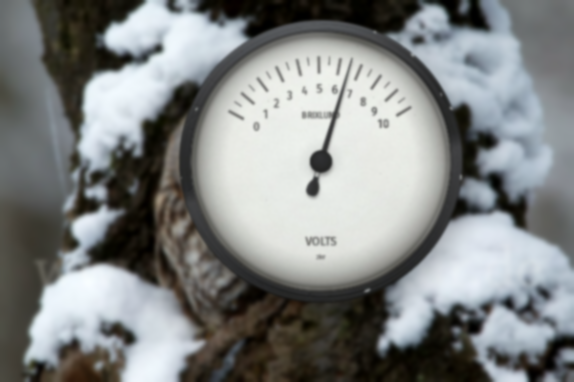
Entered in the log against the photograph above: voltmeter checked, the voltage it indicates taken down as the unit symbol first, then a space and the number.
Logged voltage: V 6.5
